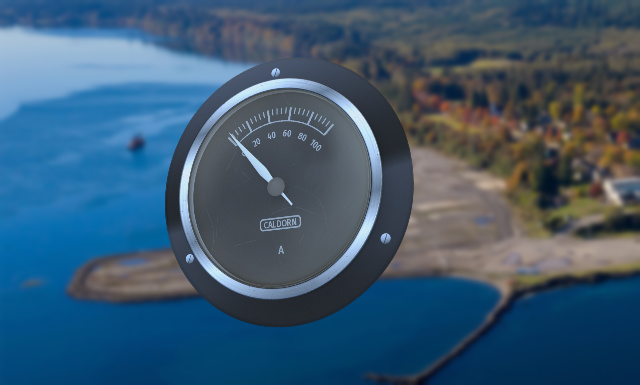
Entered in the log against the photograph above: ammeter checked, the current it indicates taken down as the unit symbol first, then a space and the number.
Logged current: A 4
